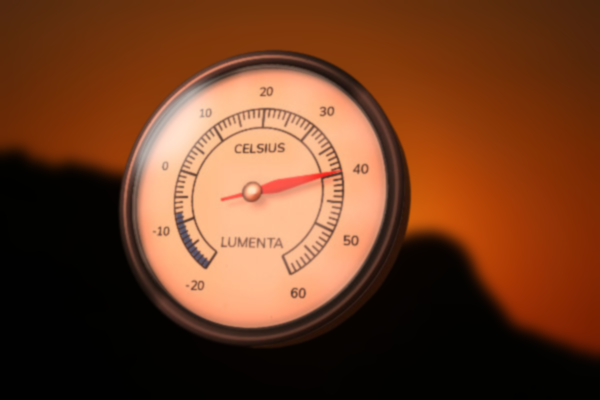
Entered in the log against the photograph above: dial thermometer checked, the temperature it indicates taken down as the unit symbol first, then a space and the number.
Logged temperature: °C 40
